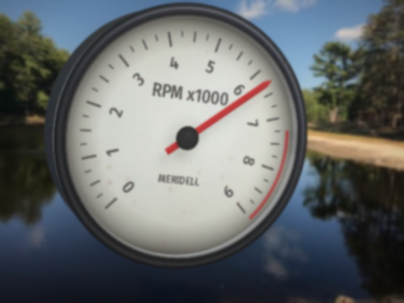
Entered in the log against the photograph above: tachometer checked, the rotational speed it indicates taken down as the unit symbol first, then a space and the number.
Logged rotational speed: rpm 6250
